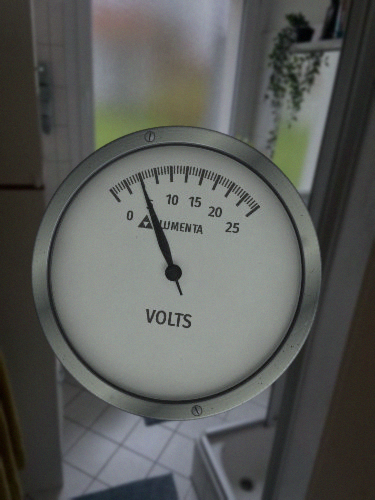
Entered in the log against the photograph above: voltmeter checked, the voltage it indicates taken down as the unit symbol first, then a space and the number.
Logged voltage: V 5
